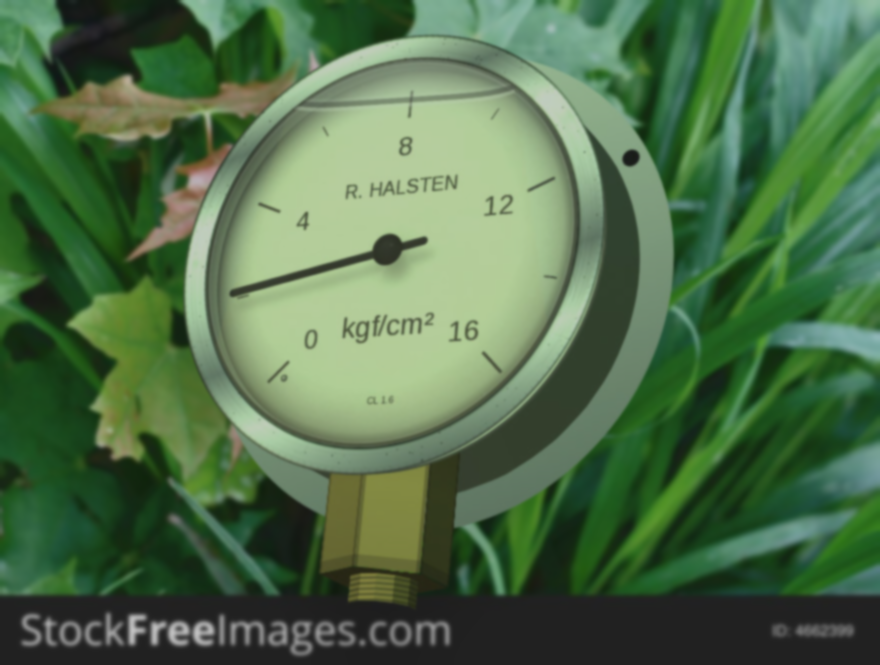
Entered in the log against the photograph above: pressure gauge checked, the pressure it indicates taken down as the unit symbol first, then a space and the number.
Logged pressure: kg/cm² 2
